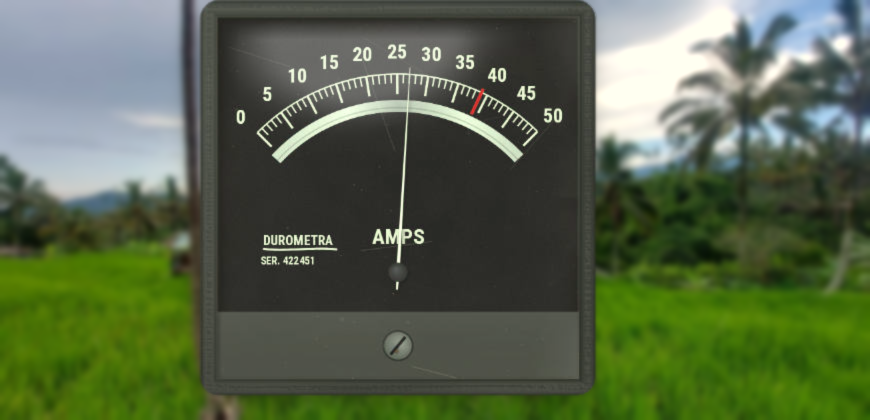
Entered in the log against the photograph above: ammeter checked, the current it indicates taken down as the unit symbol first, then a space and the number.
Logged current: A 27
